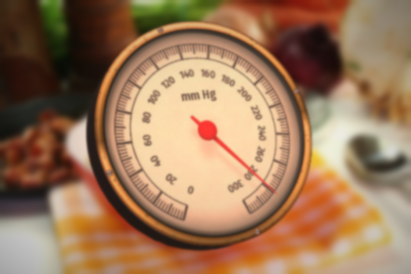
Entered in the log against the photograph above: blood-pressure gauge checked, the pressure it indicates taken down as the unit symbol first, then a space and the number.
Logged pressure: mmHg 280
